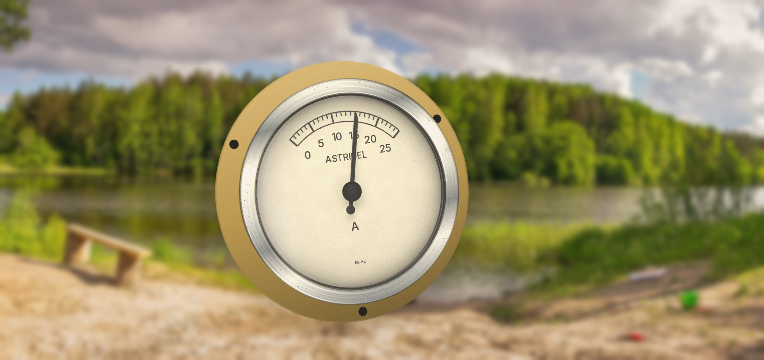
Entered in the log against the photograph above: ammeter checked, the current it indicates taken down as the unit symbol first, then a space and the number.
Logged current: A 15
